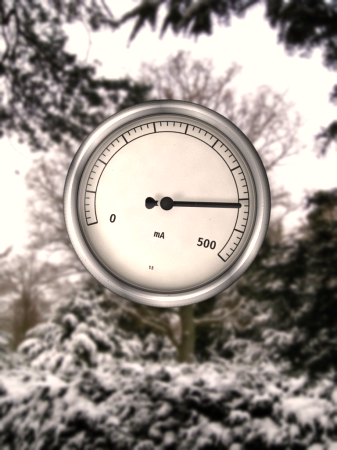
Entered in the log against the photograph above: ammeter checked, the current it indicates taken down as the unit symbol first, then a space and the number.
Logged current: mA 410
